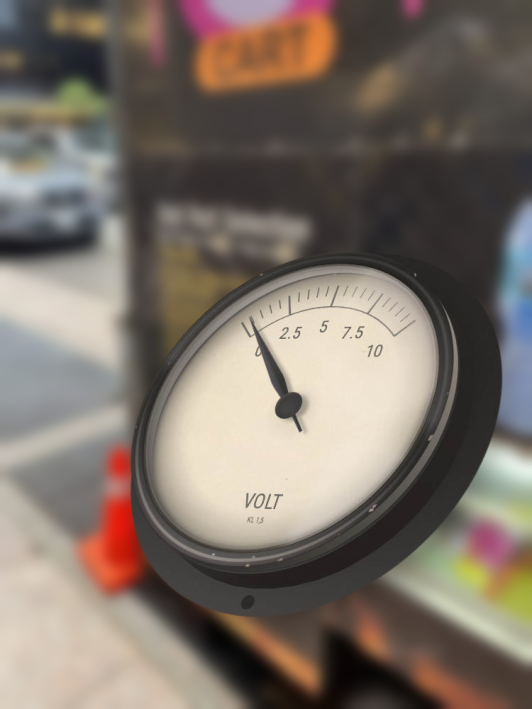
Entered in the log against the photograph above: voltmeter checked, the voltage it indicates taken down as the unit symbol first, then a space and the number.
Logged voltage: V 0.5
